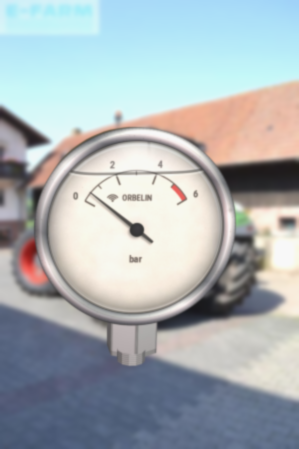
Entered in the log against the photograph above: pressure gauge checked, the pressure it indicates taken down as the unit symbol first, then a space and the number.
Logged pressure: bar 0.5
